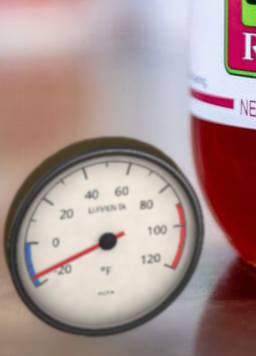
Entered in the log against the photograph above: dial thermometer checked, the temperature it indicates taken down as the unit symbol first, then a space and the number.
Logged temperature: °F -15
